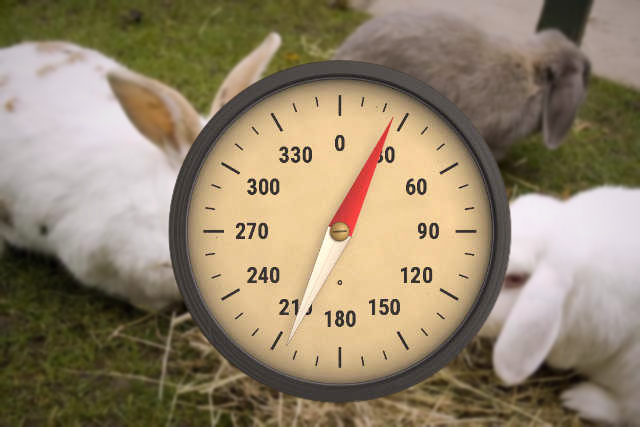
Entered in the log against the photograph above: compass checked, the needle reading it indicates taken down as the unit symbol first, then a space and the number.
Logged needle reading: ° 25
